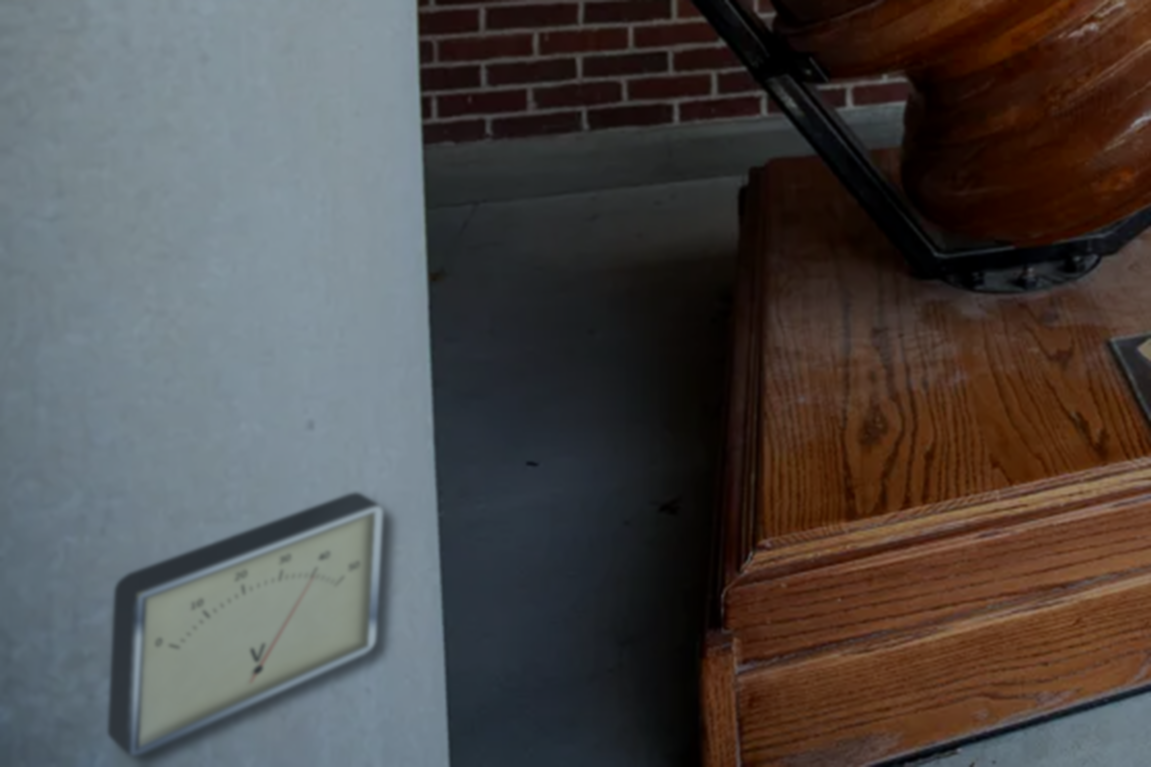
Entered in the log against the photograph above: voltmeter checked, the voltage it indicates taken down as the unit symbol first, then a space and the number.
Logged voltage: V 40
